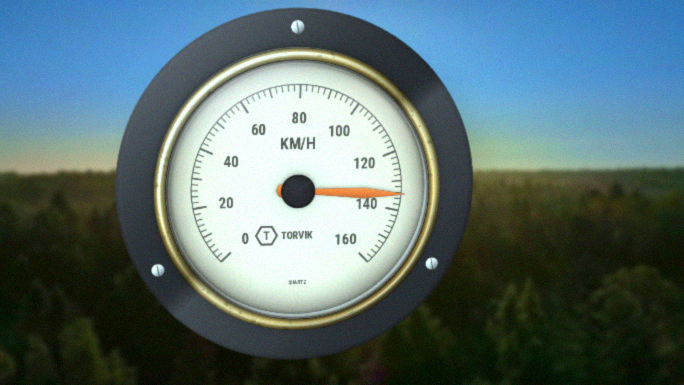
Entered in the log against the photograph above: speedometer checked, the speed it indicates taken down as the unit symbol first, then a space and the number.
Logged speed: km/h 134
